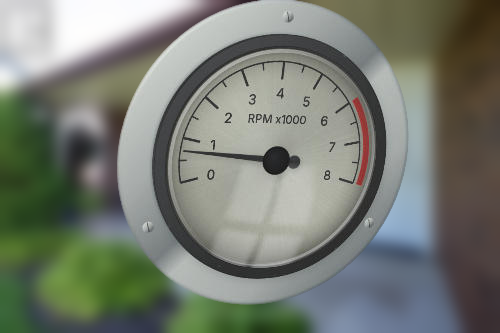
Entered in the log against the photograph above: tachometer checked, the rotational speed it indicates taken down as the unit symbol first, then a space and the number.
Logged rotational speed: rpm 750
